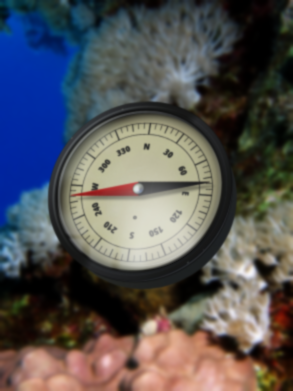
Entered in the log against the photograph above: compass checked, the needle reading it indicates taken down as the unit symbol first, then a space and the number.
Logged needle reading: ° 260
